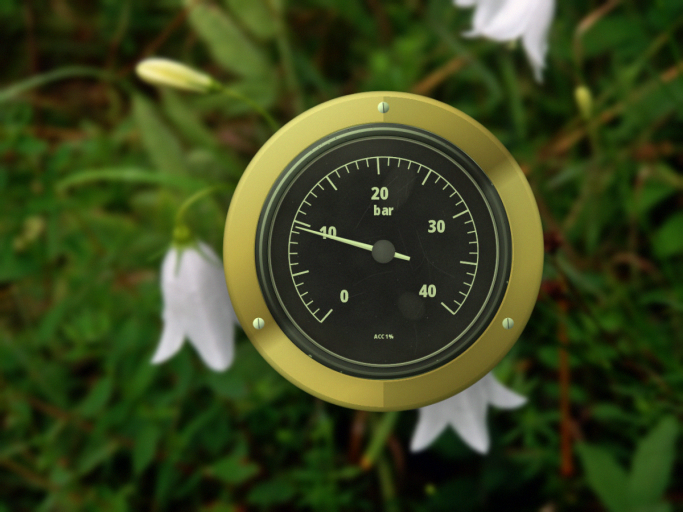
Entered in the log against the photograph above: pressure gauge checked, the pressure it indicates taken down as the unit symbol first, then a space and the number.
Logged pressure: bar 9.5
